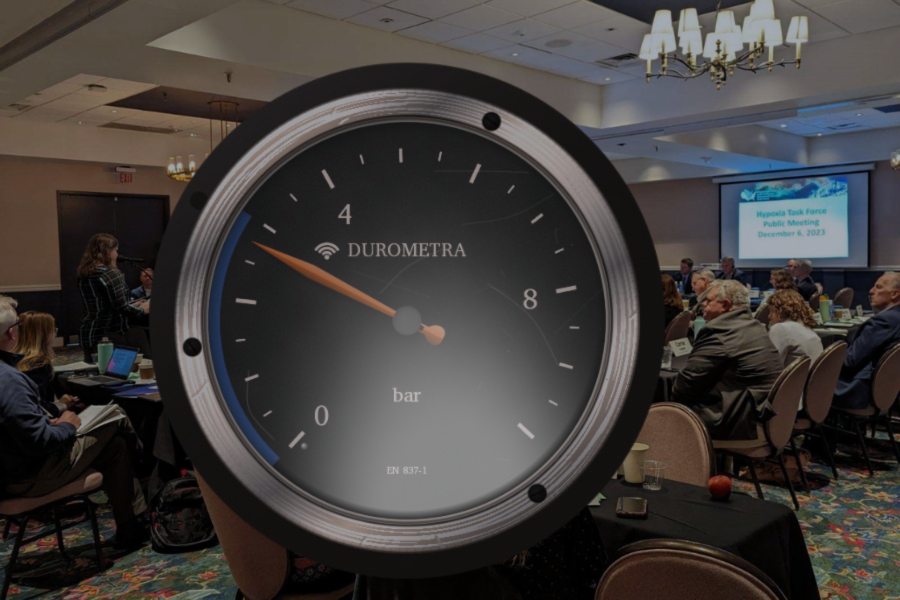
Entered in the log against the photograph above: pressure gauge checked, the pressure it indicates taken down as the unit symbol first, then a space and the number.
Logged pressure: bar 2.75
